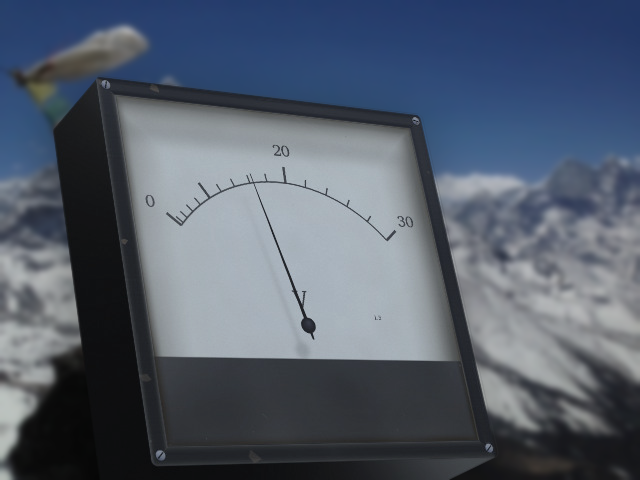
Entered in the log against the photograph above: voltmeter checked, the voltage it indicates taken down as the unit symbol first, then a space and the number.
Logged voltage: V 16
